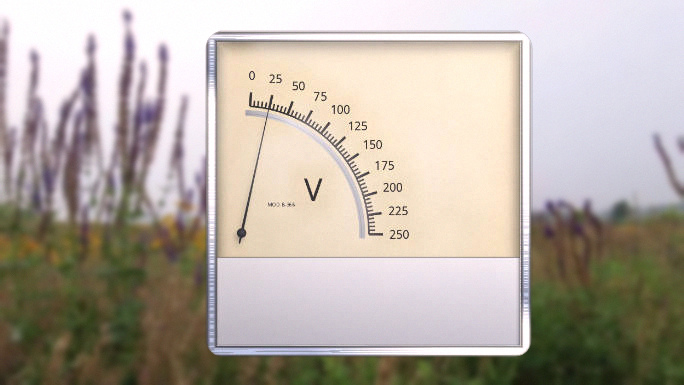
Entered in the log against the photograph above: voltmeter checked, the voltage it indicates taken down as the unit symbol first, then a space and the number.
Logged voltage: V 25
